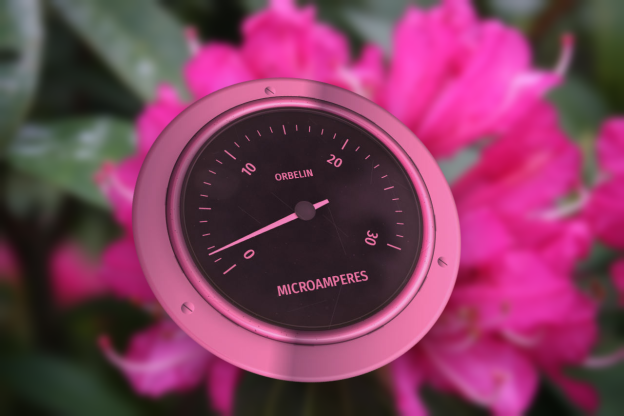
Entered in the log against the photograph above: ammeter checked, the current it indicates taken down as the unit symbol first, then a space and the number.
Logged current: µA 1.5
